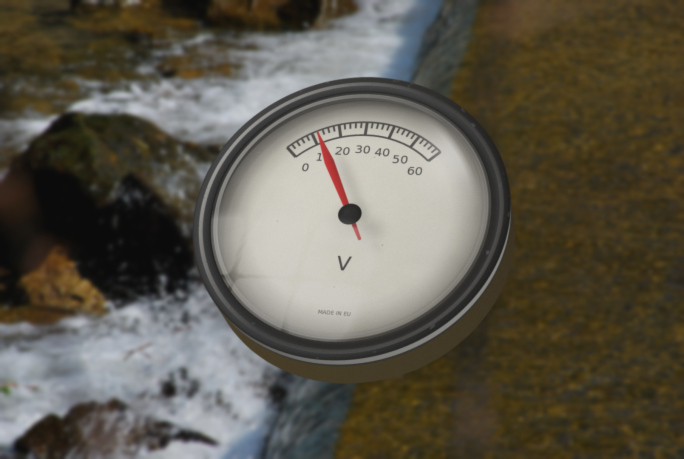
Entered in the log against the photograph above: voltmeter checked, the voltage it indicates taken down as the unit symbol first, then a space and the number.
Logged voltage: V 12
